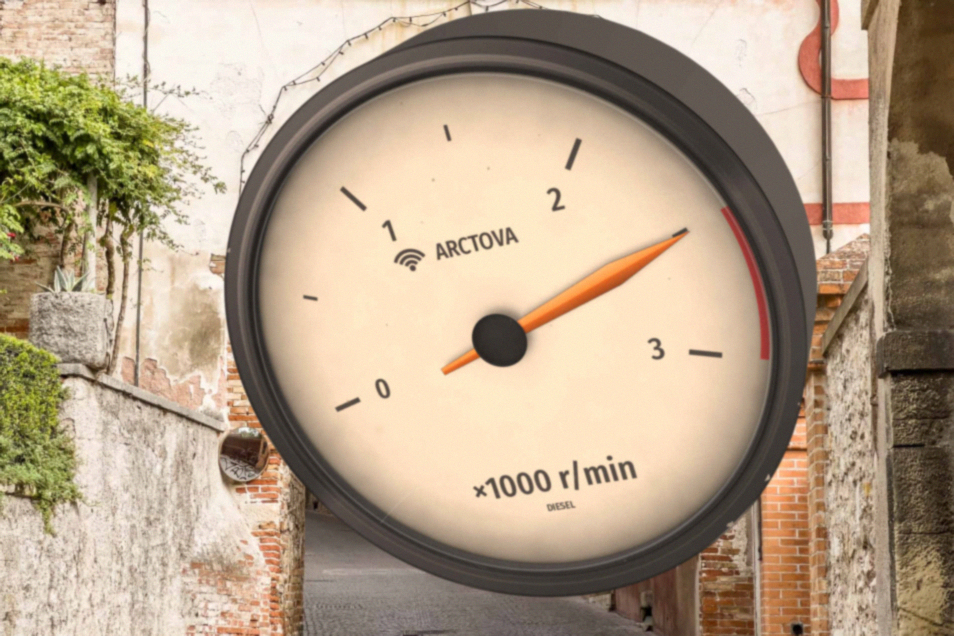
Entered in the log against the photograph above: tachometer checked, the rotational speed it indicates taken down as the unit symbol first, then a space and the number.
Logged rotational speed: rpm 2500
